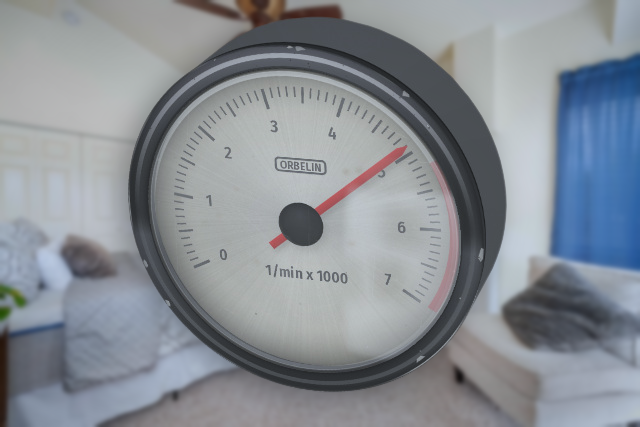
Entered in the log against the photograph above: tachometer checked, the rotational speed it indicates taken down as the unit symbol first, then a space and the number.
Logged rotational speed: rpm 4900
